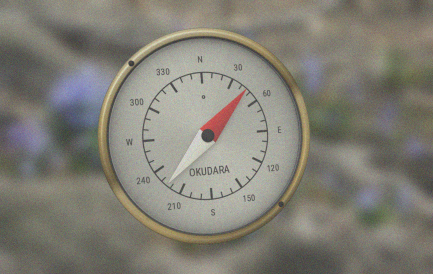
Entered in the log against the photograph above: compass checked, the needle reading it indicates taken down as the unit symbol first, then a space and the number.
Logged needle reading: ° 45
